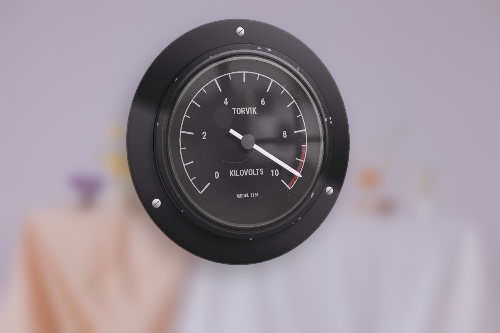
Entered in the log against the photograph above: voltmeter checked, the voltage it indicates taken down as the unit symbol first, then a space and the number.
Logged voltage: kV 9.5
